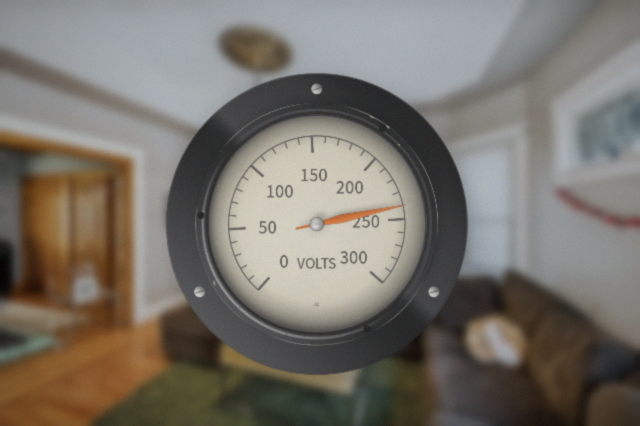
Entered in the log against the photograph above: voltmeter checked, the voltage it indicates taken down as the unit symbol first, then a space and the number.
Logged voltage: V 240
